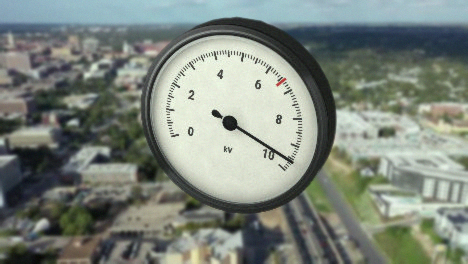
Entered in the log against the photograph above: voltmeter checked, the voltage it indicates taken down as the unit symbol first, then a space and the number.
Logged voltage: kV 9.5
